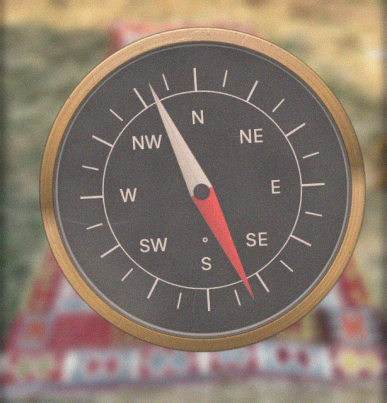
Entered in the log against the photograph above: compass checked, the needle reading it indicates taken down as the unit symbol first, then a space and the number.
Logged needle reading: ° 157.5
